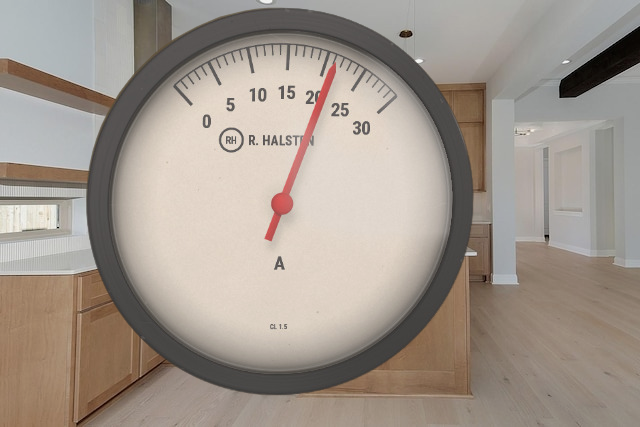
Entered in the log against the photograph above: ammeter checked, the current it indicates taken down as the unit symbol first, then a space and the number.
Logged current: A 21
